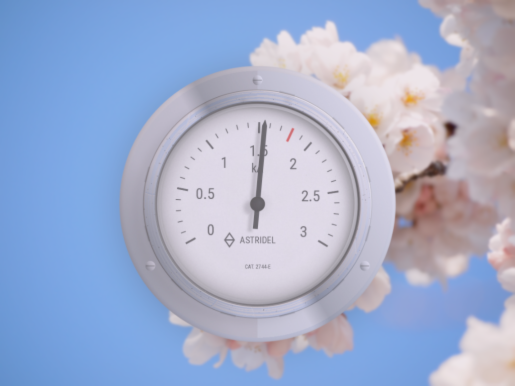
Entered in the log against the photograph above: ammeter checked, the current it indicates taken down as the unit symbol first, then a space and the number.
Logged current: kA 1.55
